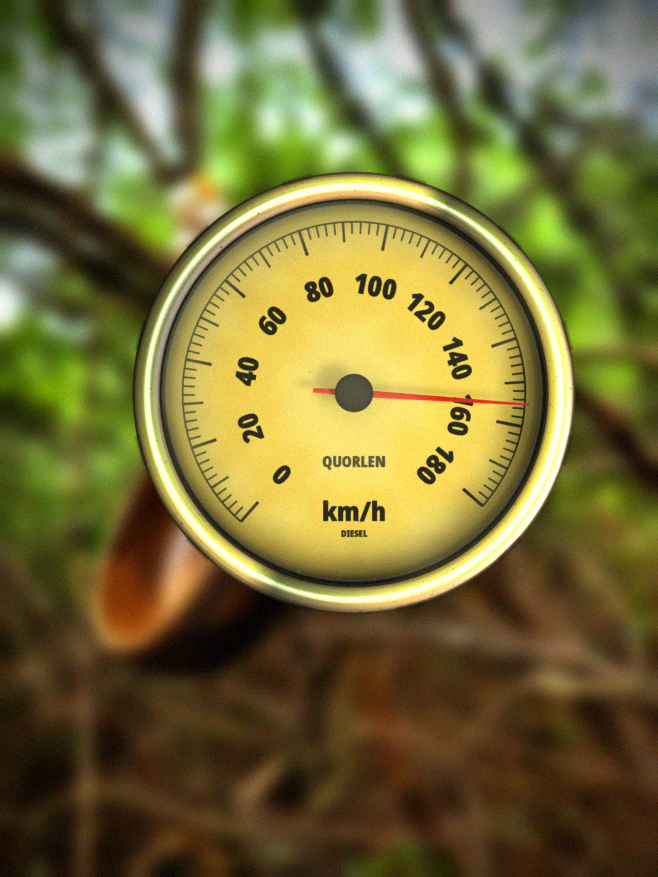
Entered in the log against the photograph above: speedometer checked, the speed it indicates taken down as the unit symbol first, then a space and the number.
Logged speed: km/h 155
